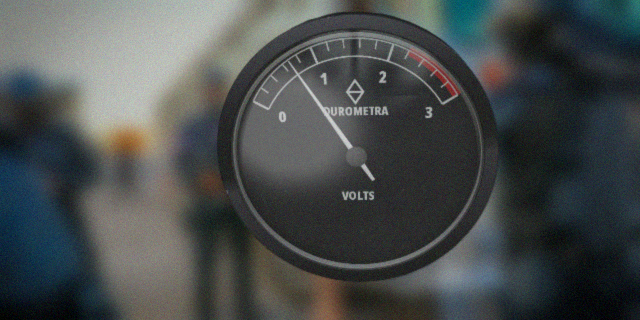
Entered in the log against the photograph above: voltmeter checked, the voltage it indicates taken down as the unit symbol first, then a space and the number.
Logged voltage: V 0.7
